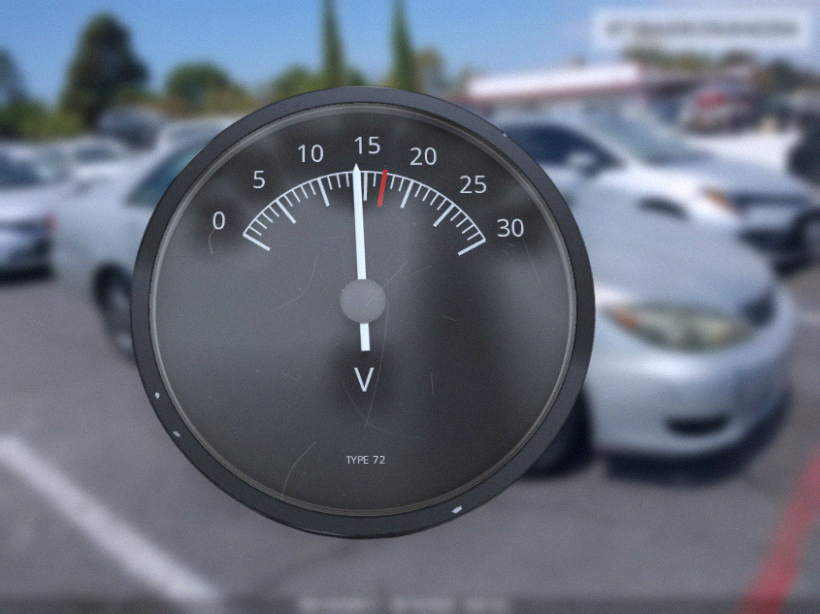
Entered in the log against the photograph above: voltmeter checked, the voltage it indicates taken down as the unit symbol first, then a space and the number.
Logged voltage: V 14
